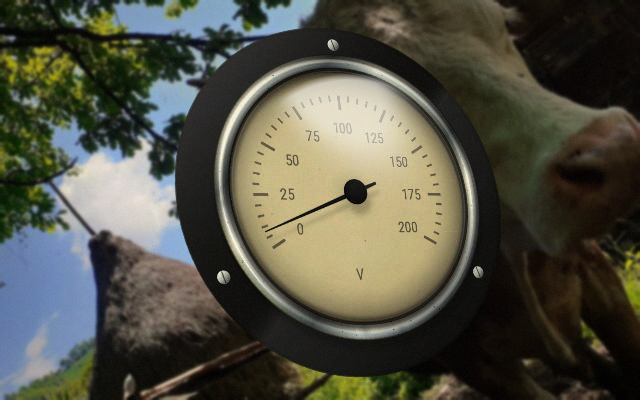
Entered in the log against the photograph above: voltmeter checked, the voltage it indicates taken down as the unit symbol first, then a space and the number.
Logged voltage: V 7.5
